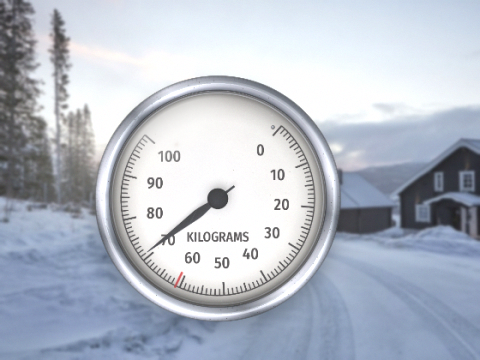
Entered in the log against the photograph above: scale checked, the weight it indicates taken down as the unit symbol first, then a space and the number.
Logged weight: kg 71
